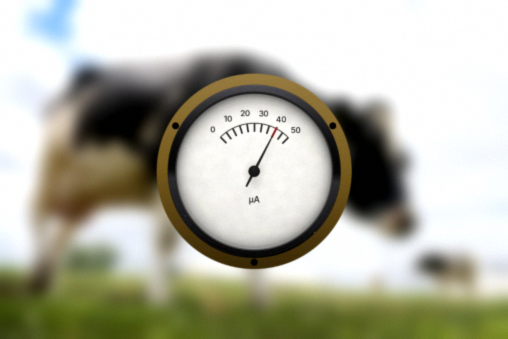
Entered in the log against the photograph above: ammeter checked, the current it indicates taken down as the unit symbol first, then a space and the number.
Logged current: µA 40
